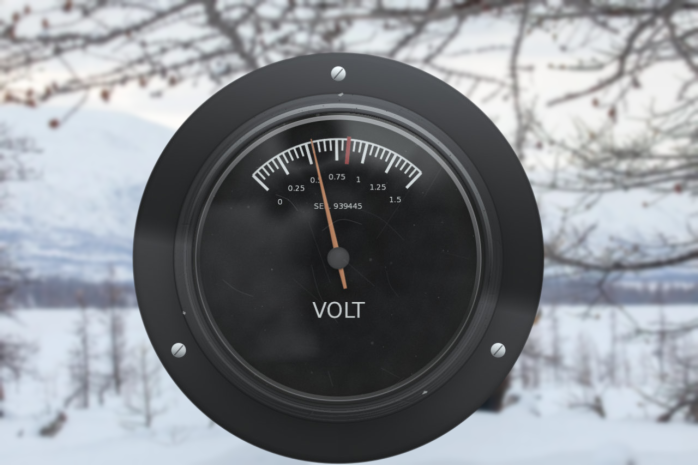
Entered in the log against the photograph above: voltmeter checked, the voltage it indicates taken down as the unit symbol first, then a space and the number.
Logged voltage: V 0.55
